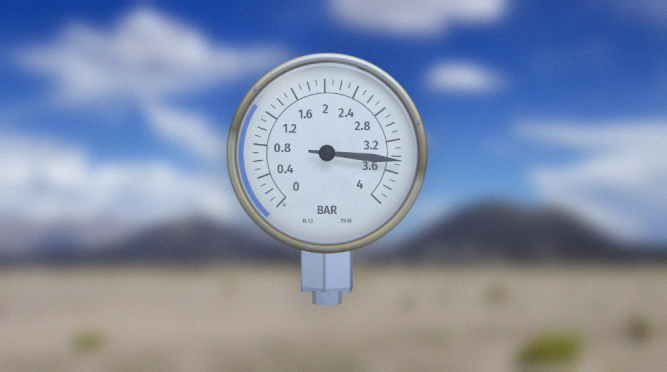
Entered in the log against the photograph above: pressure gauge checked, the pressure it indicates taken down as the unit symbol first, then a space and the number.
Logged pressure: bar 3.45
